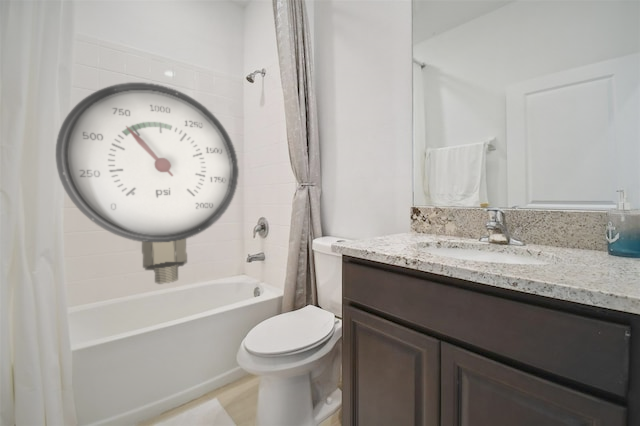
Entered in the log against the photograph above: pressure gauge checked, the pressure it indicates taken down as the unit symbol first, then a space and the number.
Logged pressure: psi 700
